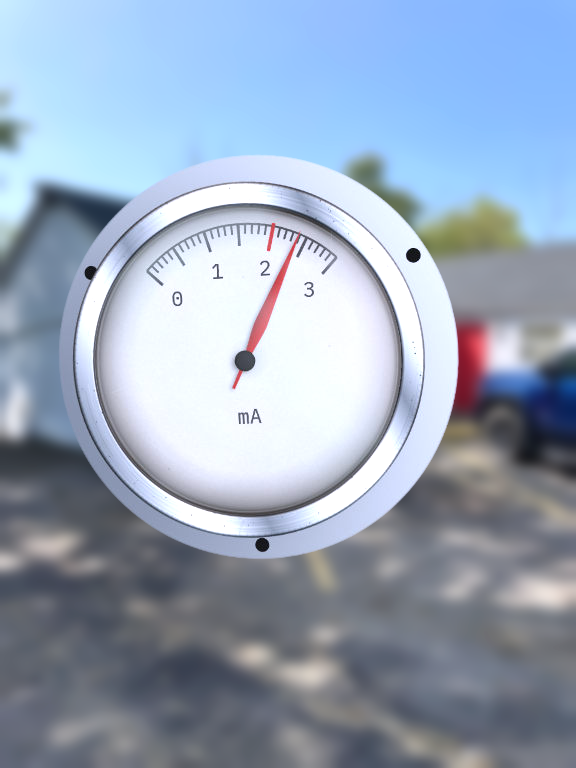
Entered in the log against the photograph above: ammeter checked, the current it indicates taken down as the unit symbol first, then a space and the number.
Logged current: mA 2.4
